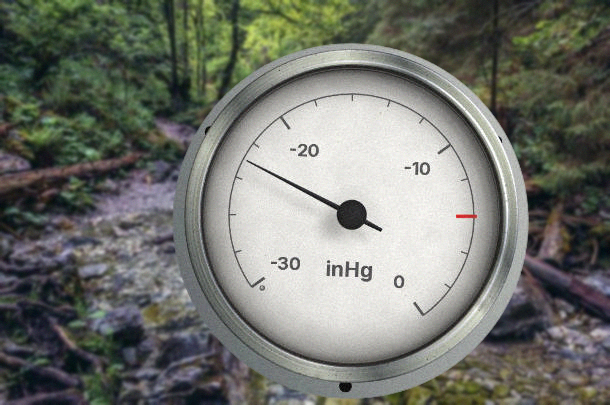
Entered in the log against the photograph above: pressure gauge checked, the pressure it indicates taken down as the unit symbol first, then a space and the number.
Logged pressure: inHg -23
